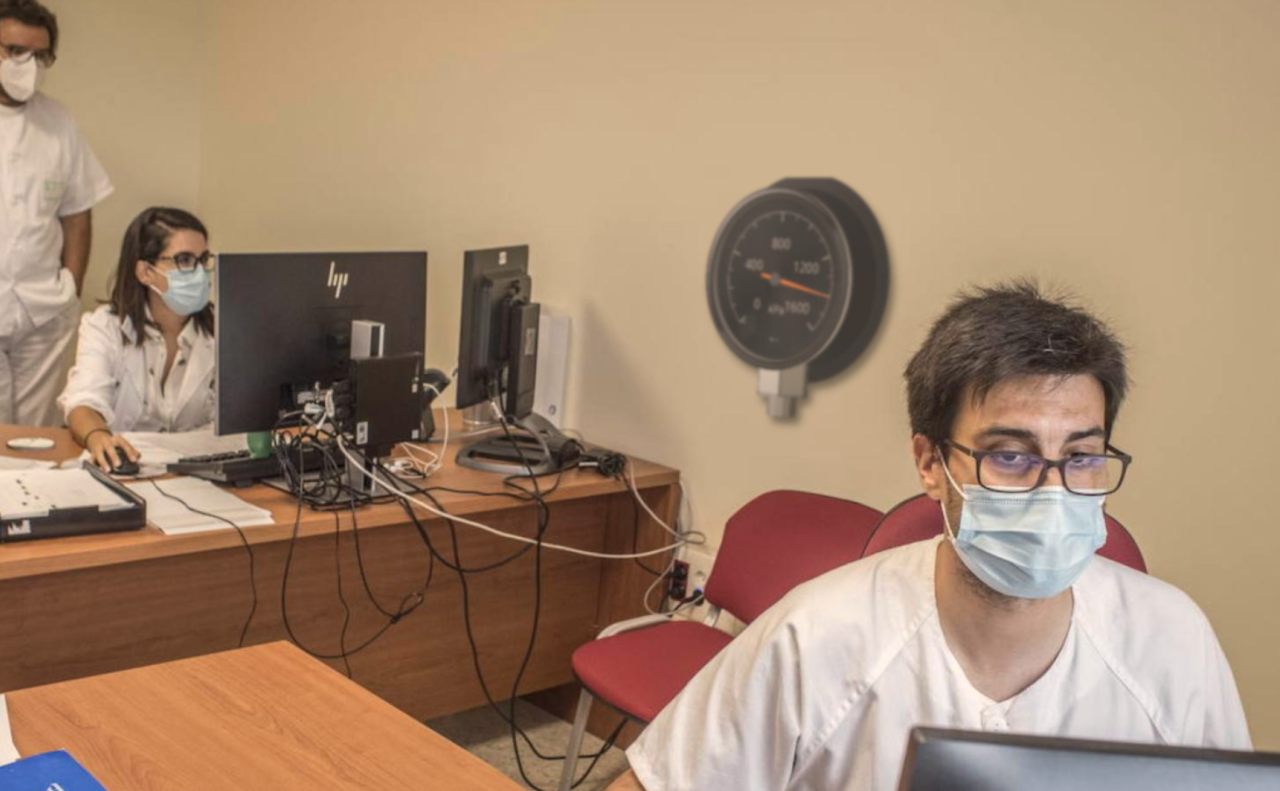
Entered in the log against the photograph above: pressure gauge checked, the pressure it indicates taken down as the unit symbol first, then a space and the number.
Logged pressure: kPa 1400
